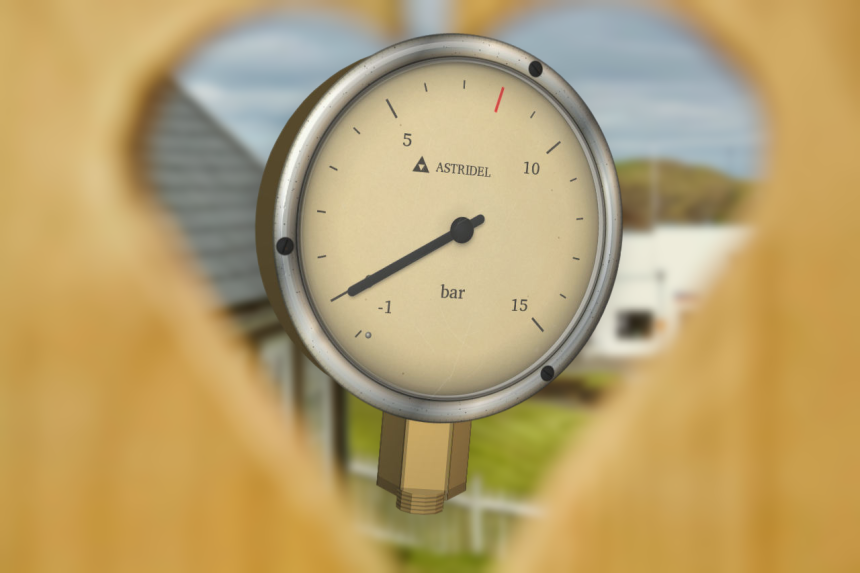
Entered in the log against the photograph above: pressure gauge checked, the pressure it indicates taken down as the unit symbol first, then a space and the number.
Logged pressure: bar 0
